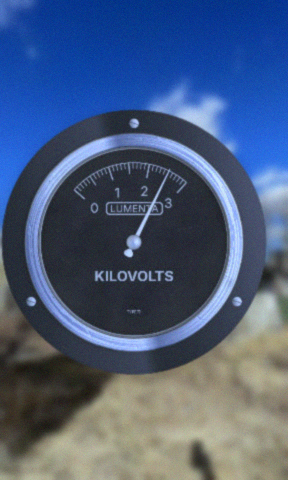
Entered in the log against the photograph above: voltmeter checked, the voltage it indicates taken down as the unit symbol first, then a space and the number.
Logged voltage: kV 2.5
